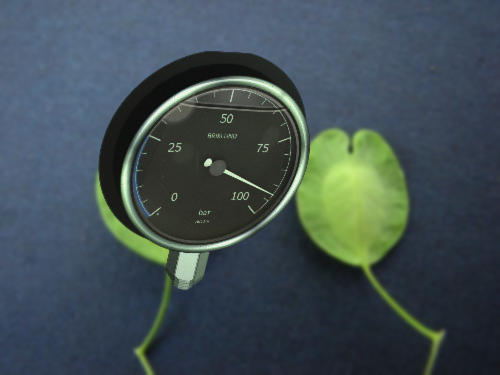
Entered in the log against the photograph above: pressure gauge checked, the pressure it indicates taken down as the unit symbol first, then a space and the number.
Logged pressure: bar 92.5
